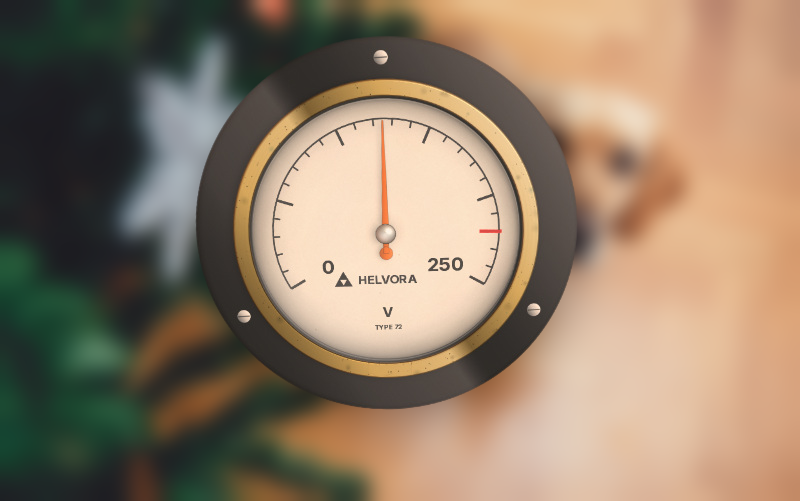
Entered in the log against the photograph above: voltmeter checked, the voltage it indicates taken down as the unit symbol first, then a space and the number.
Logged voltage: V 125
